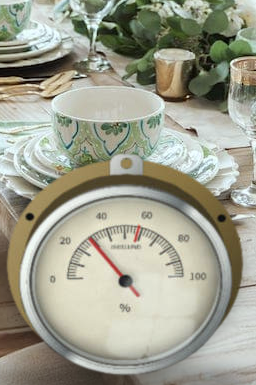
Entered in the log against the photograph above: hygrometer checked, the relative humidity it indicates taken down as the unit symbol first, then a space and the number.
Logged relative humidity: % 30
